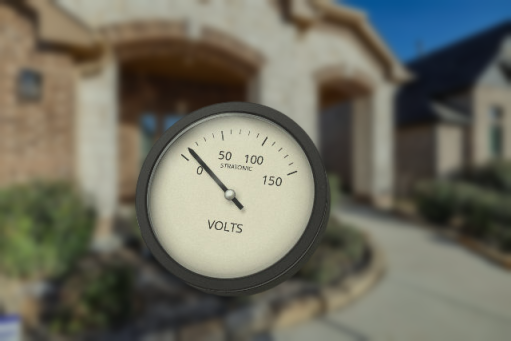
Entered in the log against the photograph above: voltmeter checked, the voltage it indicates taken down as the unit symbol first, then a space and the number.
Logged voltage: V 10
